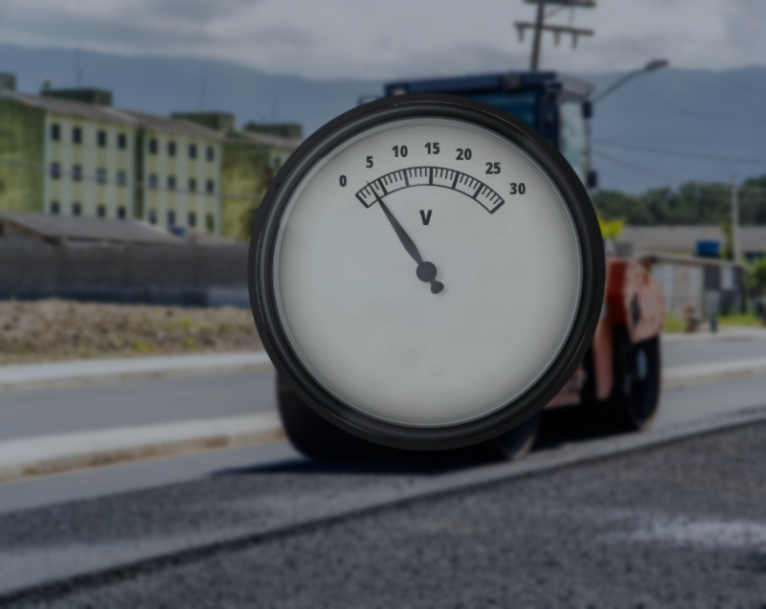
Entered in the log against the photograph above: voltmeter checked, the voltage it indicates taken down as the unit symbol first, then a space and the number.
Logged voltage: V 3
